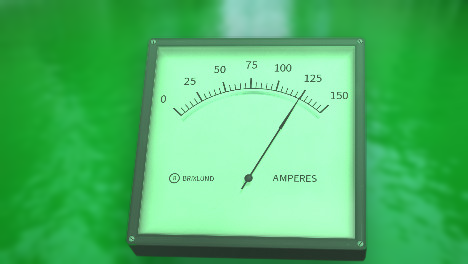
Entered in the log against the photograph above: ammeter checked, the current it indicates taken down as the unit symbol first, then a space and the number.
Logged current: A 125
